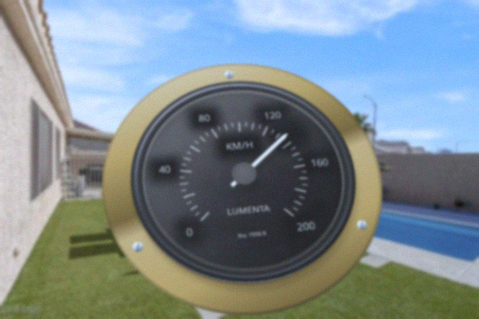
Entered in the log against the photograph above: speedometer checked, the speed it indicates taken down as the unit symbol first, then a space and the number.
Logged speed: km/h 135
